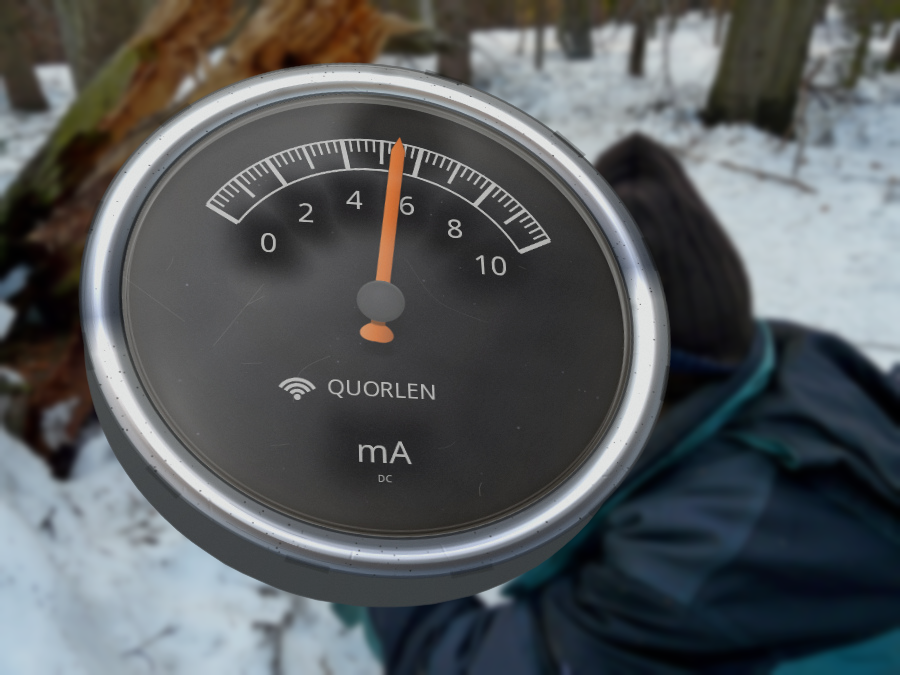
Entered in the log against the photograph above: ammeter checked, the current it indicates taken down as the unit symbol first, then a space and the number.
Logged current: mA 5.4
